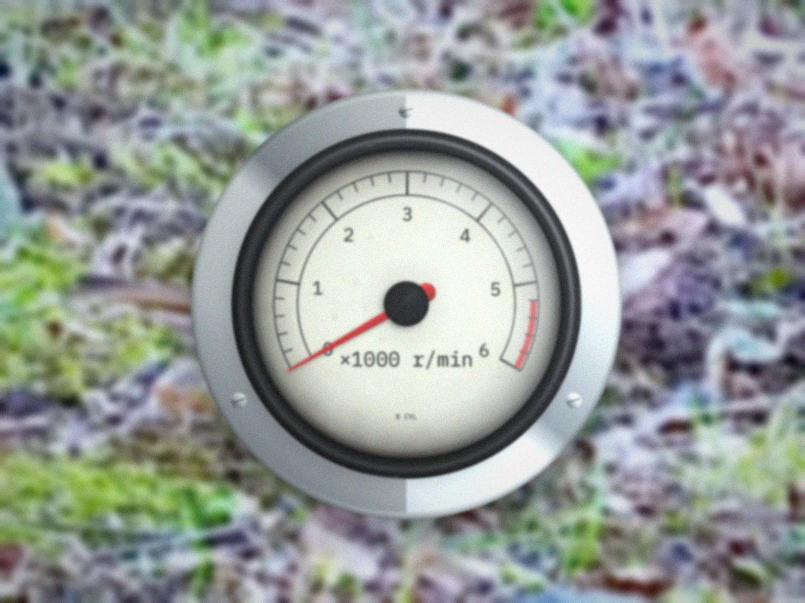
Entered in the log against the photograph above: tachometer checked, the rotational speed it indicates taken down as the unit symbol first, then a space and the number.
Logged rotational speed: rpm 0
